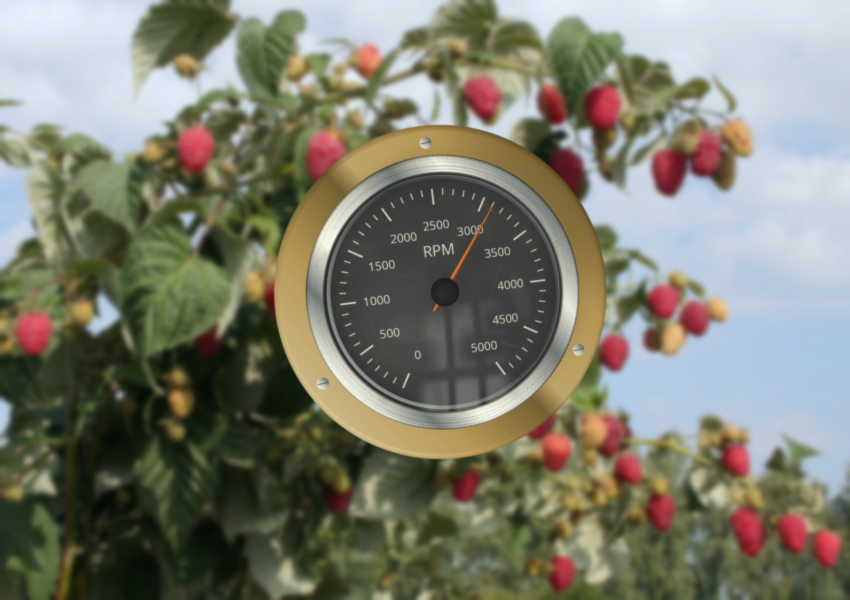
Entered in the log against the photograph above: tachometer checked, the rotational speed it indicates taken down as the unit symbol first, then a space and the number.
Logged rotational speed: rpm 3100
